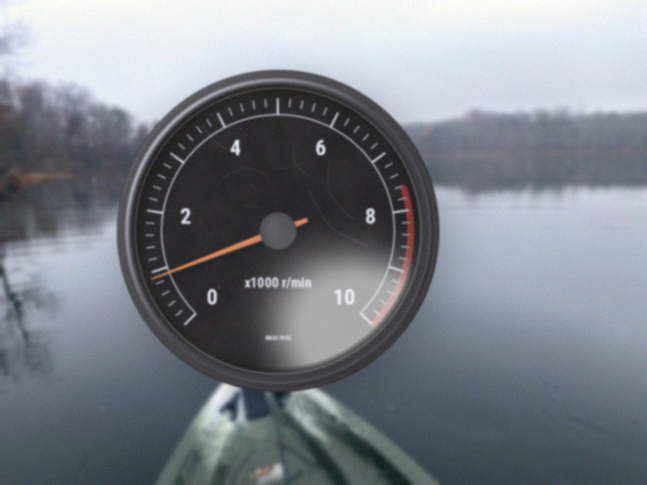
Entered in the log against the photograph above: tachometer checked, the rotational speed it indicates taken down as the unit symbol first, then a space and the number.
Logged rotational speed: rpm 900
